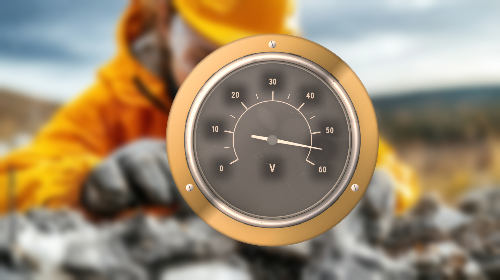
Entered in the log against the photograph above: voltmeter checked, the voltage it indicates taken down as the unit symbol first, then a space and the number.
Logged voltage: V 55
